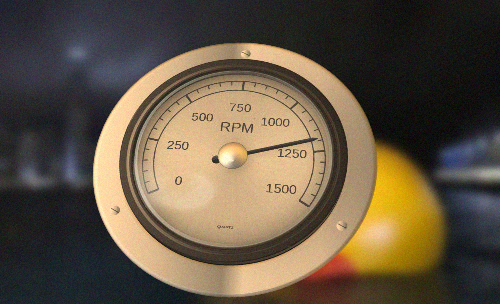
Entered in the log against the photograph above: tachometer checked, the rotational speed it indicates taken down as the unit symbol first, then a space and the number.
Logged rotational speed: rpm 1200
